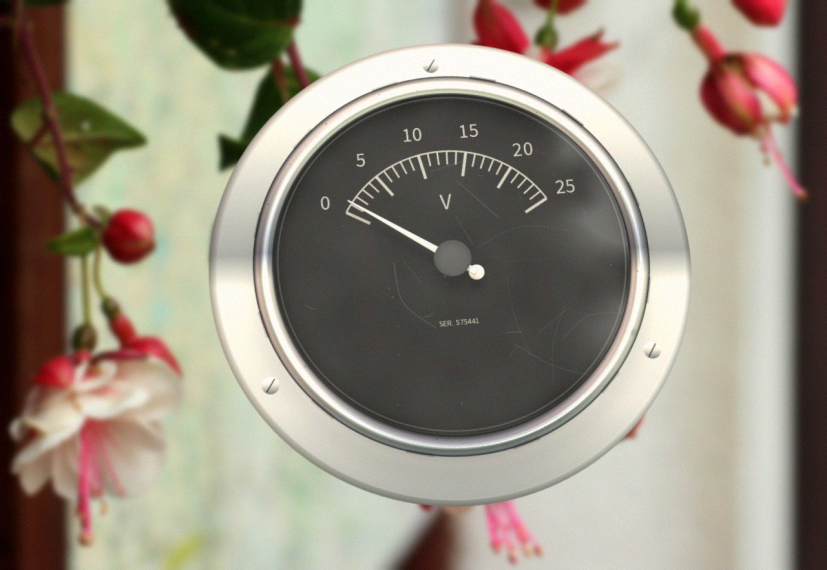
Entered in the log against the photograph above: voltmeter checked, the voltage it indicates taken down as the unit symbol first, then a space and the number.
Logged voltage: V 1
